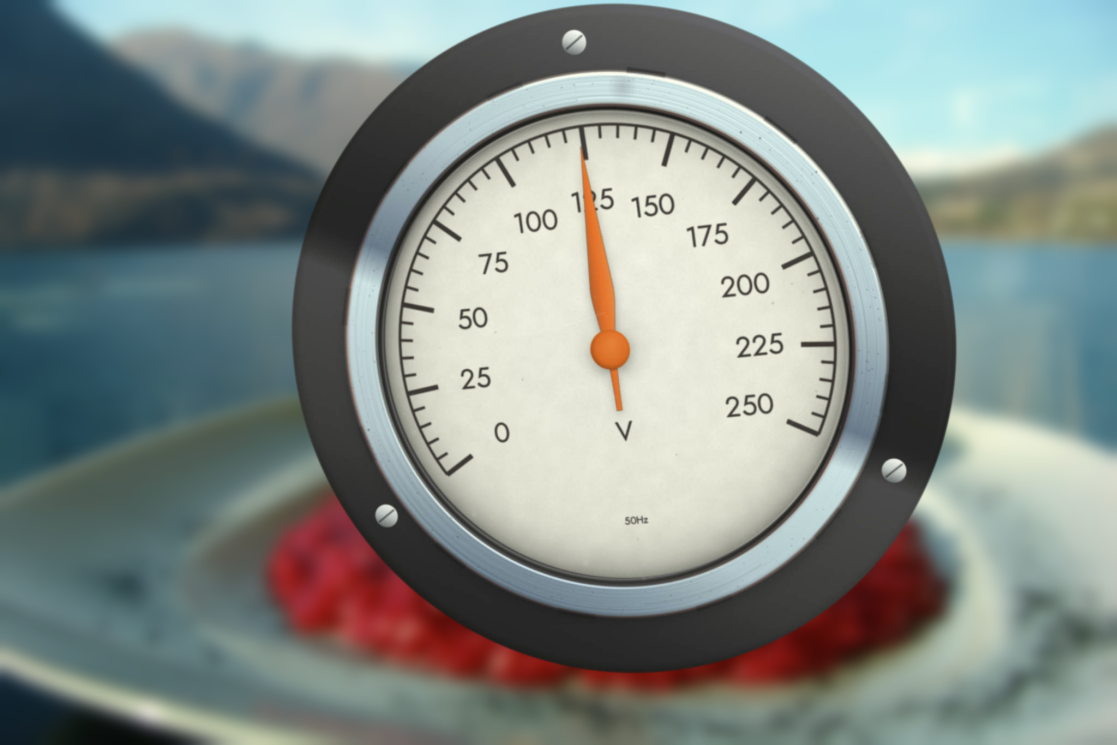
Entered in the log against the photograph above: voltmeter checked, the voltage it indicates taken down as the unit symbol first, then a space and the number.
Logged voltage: V 125
